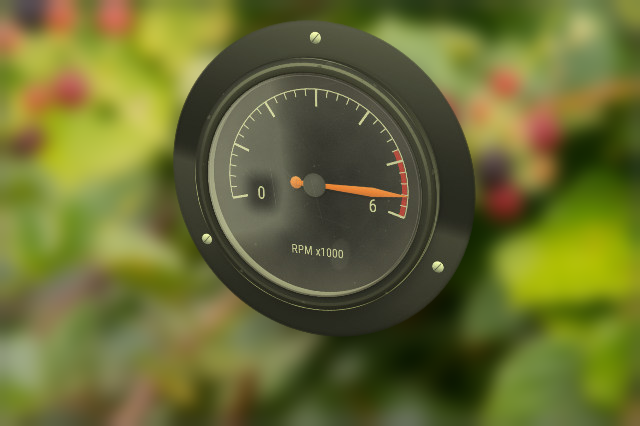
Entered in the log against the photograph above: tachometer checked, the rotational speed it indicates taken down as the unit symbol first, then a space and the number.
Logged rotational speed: rpm 5600
